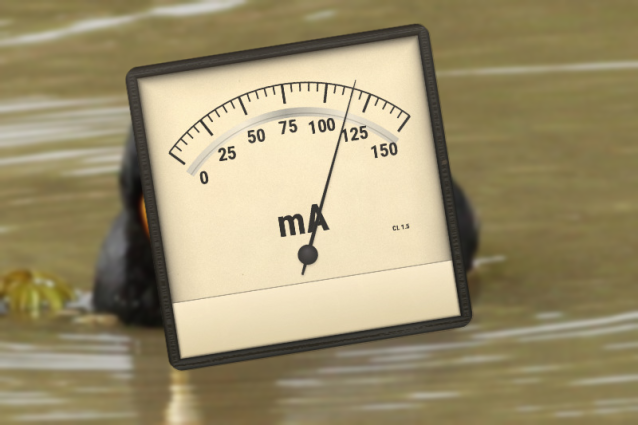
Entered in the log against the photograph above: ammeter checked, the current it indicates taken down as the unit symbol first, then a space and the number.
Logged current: mA 115
